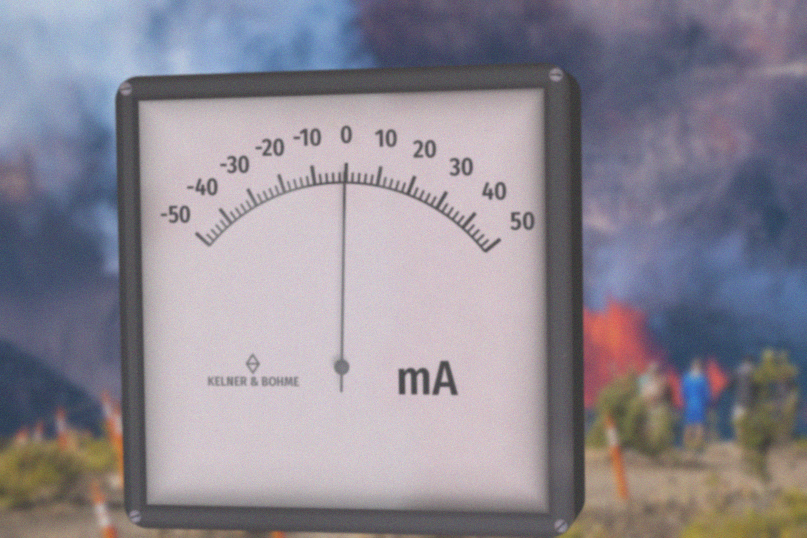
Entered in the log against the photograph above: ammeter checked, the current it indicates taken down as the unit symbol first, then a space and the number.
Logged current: mA 0
